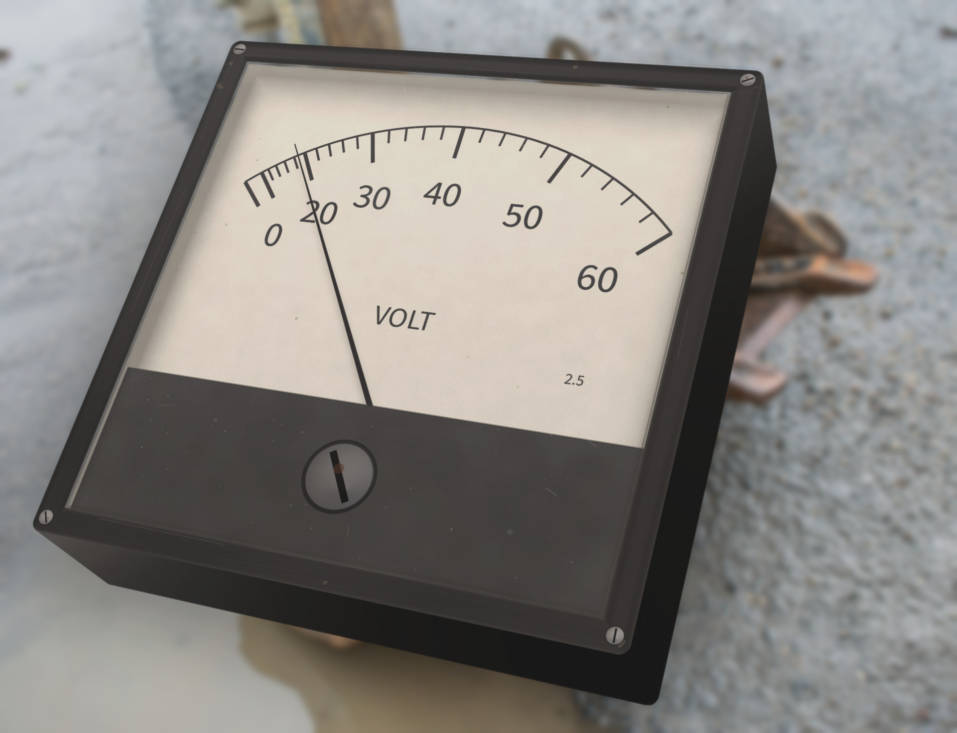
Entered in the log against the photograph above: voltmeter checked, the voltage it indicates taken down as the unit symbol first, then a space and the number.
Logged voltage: V 19
